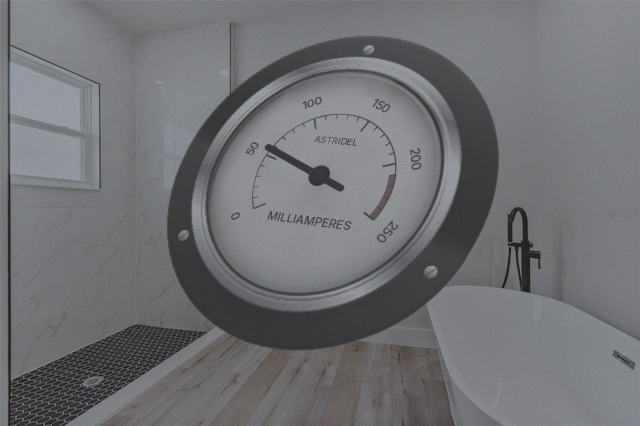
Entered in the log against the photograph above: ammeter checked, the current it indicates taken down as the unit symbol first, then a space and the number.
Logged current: mA 55
